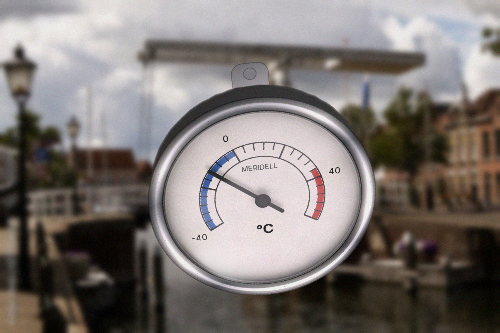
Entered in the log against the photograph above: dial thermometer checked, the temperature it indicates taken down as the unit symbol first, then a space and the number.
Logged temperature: °C -12
